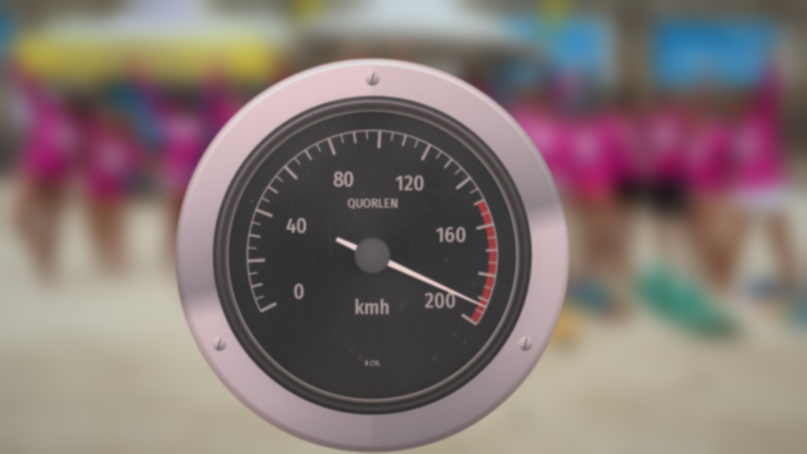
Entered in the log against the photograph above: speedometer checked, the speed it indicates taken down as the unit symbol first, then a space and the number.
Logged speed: km/h 192.5
